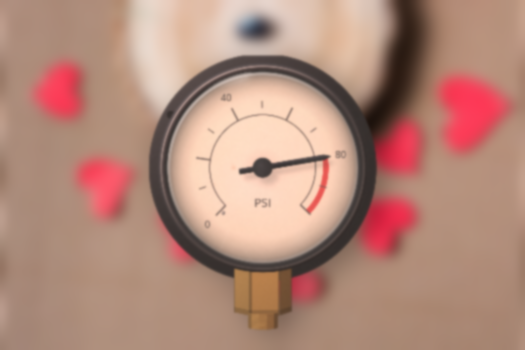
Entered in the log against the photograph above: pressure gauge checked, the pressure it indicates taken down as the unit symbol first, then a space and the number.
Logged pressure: psi 80
